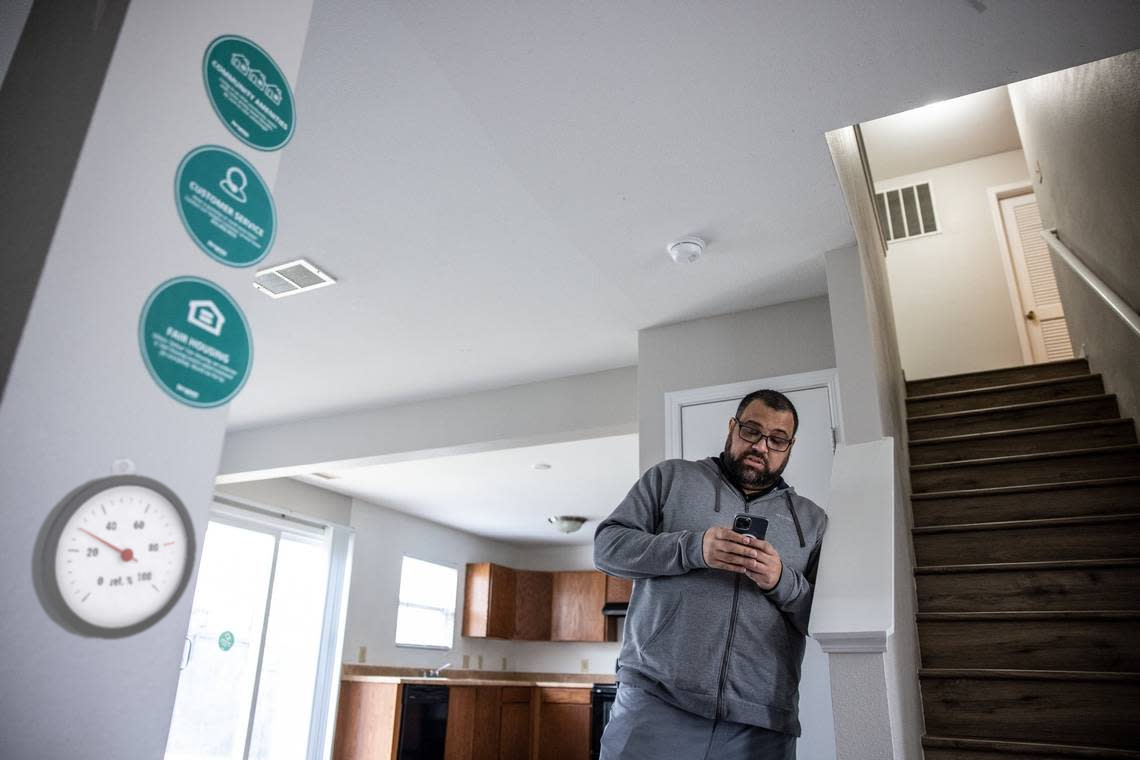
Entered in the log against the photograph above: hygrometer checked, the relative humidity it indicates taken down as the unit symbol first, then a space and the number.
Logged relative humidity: % 28
